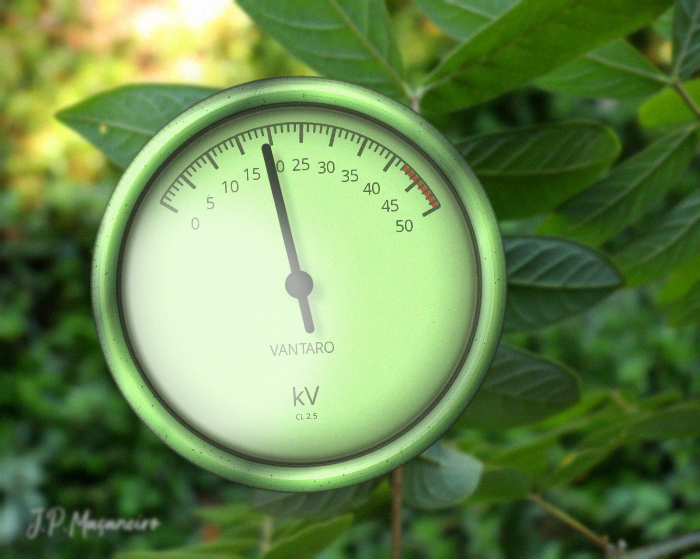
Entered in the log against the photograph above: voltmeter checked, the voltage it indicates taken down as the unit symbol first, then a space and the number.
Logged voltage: kV 19
